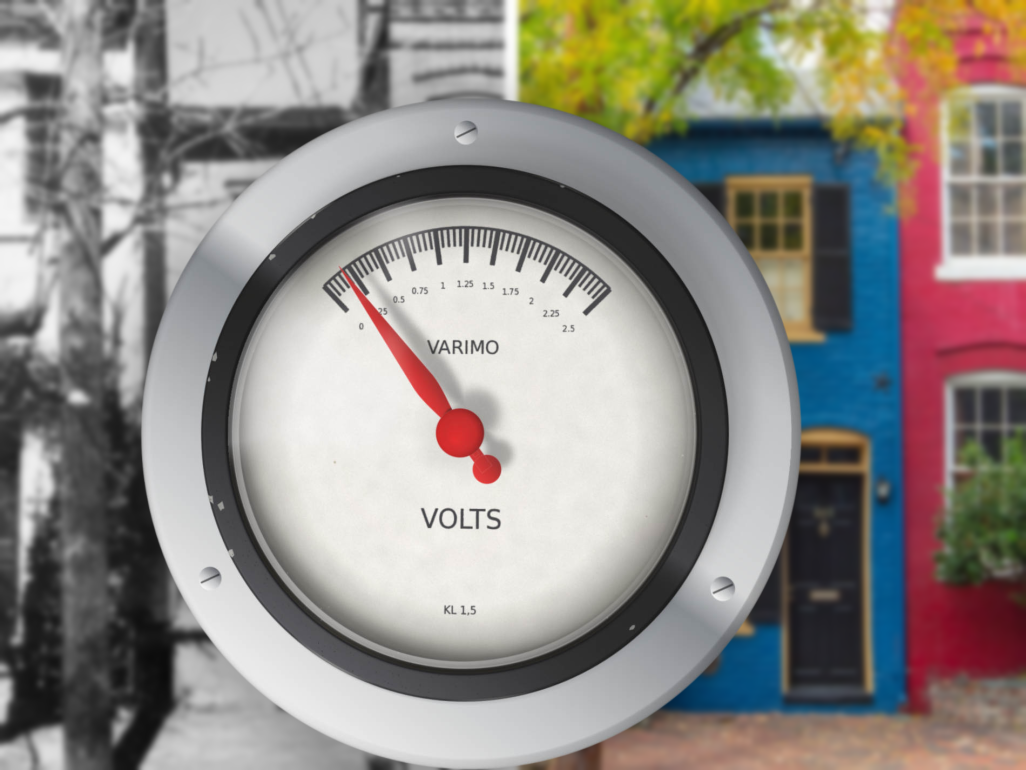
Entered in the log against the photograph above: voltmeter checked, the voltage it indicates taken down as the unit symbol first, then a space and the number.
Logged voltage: V 0.2
